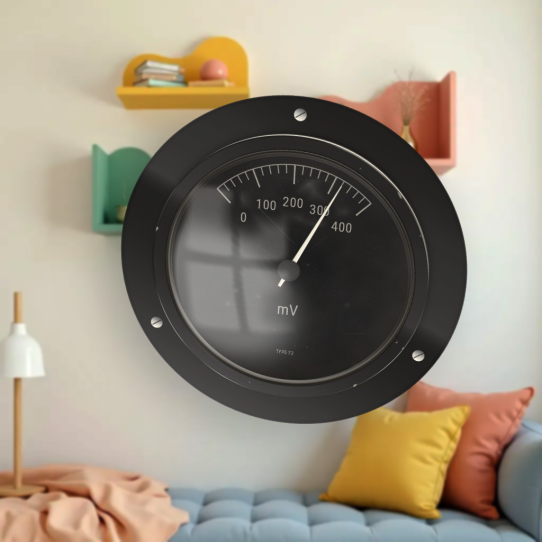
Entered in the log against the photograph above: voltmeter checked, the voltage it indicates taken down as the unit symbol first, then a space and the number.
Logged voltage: mV 320
